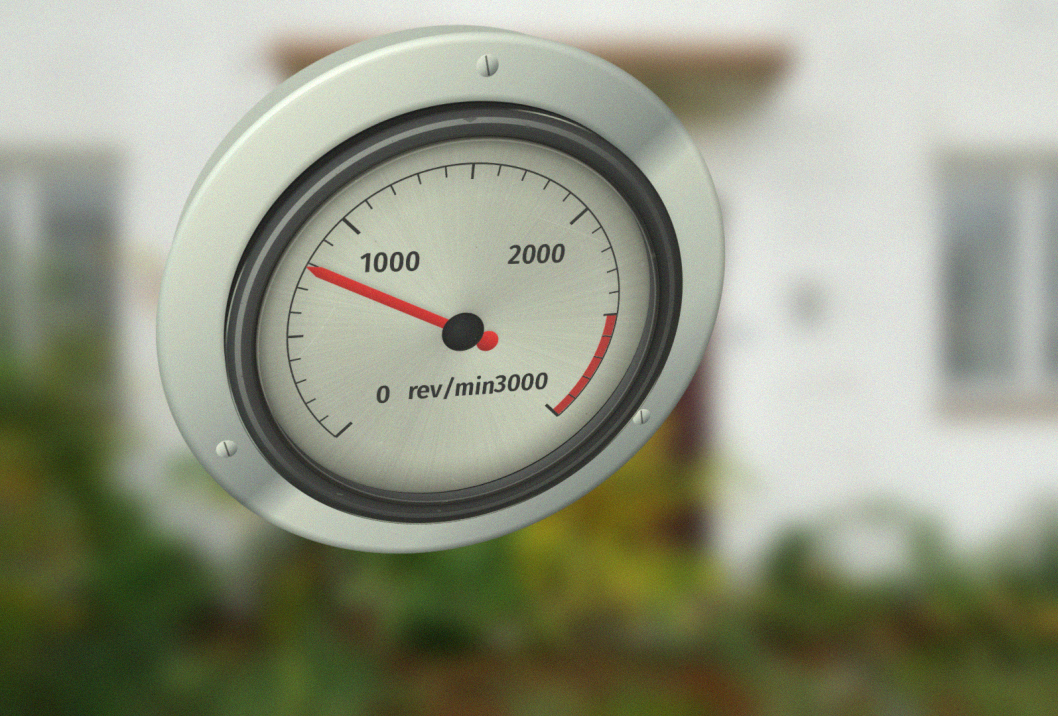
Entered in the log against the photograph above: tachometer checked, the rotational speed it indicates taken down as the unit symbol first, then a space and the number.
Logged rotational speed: rpm 800
